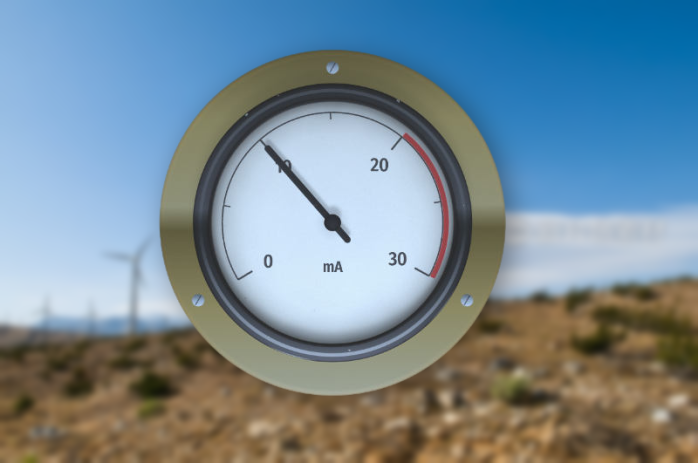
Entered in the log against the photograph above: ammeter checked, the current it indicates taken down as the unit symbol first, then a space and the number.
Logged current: mA 10
